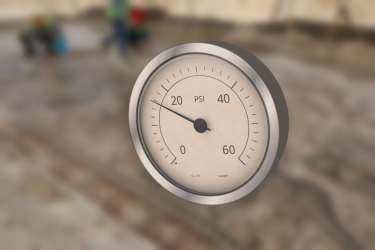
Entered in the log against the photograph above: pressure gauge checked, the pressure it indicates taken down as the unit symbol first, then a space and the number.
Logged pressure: psi 16
